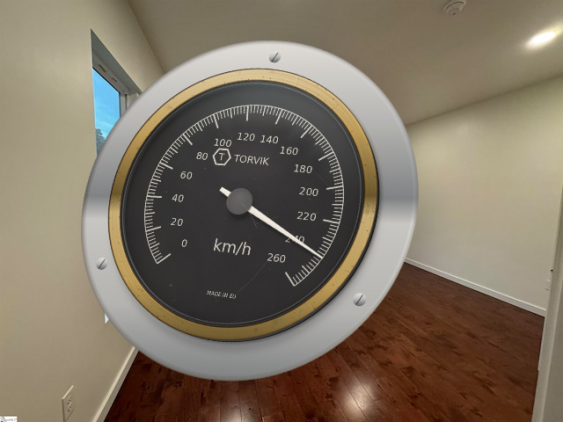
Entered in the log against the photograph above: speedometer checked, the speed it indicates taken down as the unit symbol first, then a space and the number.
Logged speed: km/h 240
